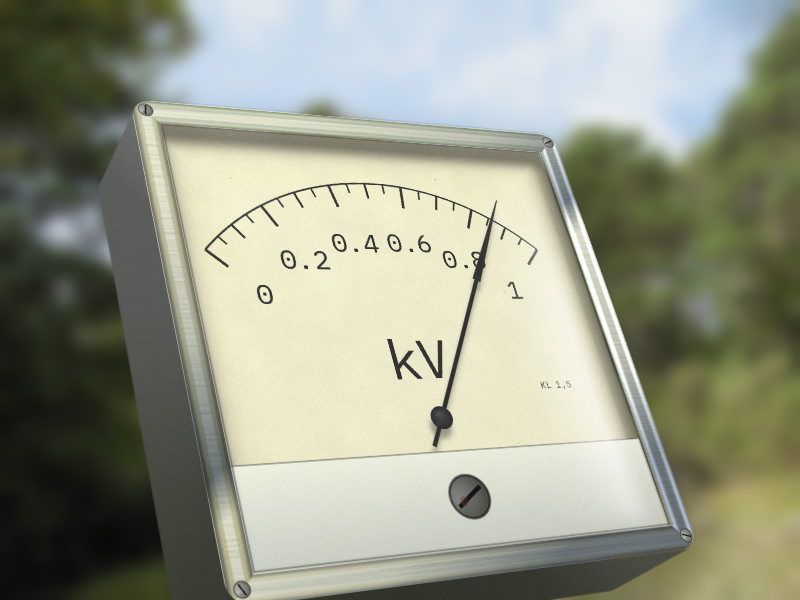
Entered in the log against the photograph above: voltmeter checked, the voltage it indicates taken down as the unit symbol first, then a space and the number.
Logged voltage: kV 0.85
